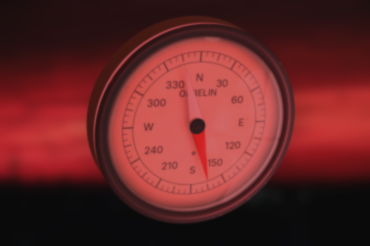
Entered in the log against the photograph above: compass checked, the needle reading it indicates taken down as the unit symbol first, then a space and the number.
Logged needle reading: ° 165
